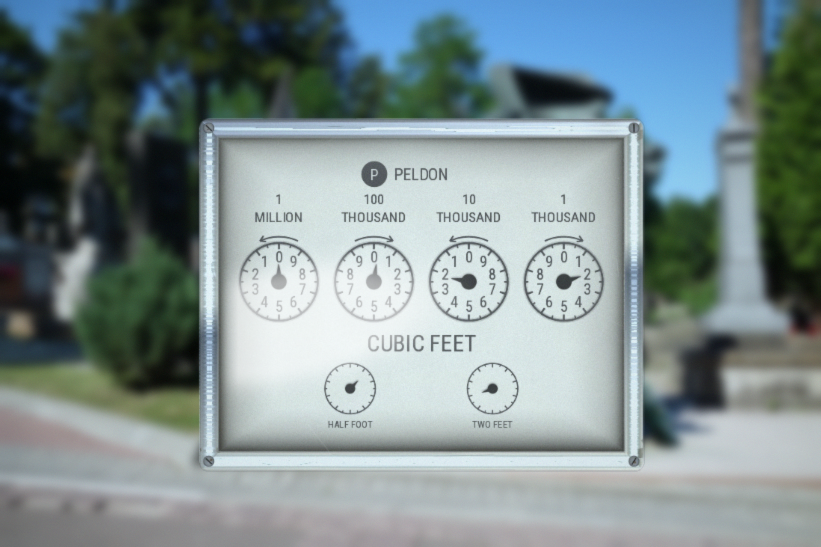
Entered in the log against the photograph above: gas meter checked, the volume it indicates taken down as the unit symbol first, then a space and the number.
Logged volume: ft³ 2200
